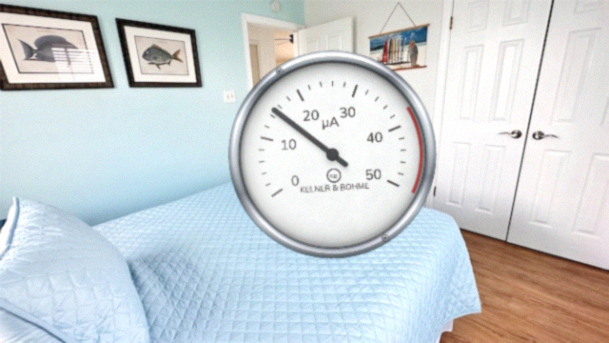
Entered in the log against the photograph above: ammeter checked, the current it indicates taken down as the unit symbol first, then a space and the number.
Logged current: µA 15
